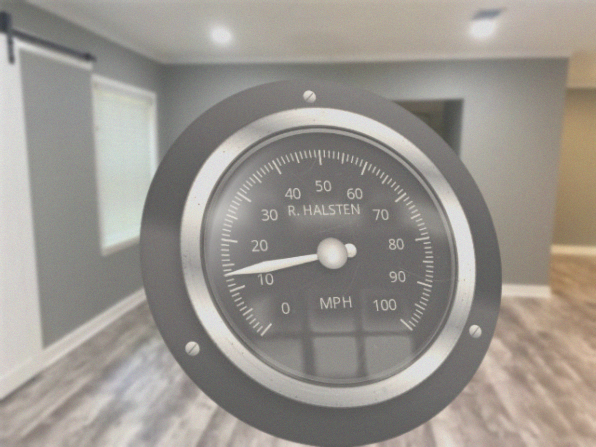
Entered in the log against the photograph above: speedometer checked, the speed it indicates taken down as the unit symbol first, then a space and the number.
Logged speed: mph 13
